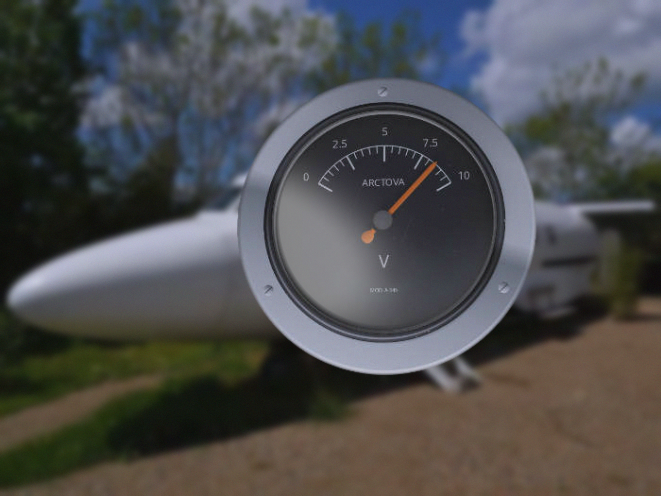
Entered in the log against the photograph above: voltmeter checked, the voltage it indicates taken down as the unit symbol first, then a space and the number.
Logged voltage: V 8.5
